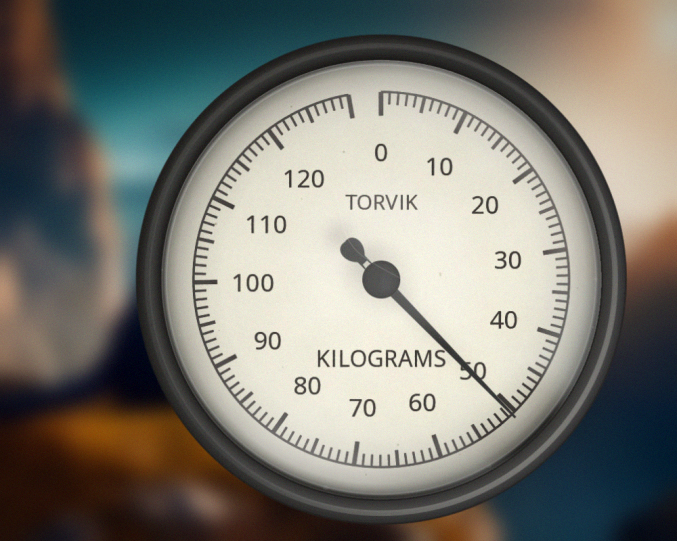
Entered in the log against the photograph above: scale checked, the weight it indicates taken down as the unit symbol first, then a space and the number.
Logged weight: kg 50.5
